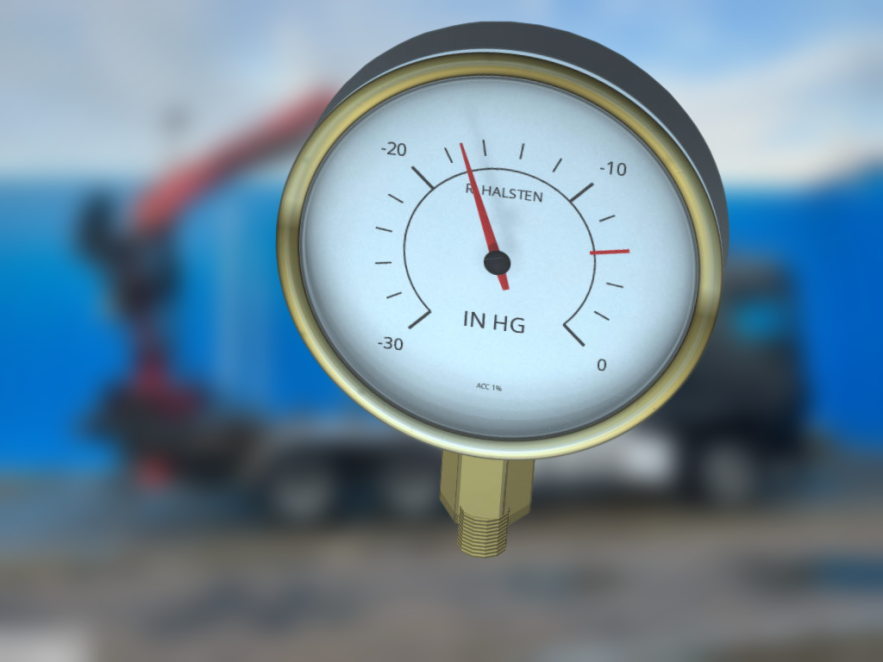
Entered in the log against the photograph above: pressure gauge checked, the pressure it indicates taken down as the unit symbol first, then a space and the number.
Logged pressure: inHg -17
